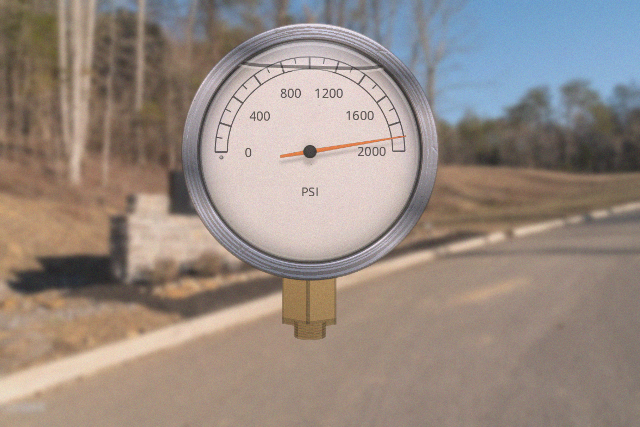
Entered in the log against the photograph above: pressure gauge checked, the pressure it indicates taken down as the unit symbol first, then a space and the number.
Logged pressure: psi 1900
